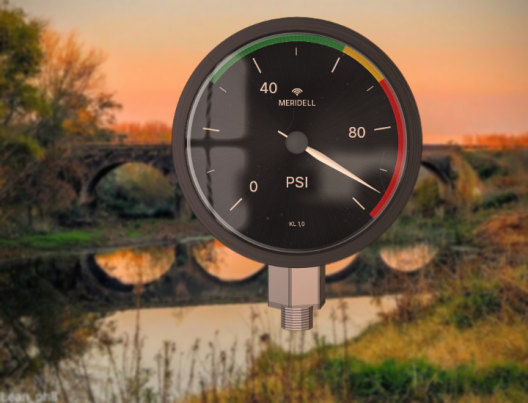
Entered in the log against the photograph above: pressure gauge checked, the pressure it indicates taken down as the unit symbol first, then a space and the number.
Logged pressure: psi 95
